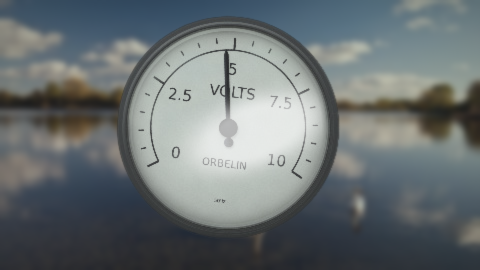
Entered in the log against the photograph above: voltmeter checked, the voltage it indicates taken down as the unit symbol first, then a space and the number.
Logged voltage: V 4.75
